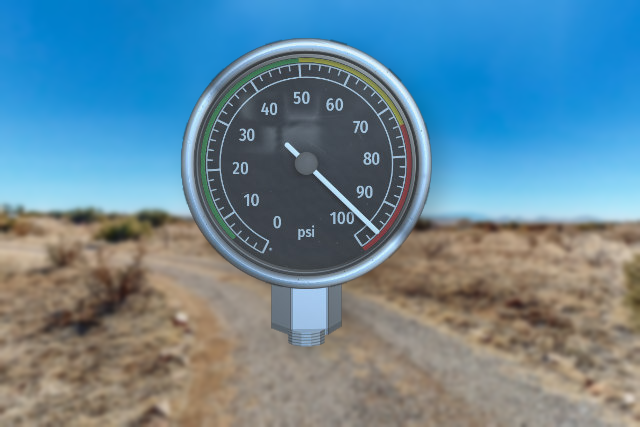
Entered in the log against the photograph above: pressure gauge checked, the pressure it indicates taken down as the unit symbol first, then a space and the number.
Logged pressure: psi 96
